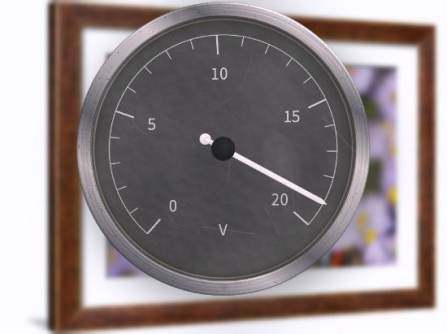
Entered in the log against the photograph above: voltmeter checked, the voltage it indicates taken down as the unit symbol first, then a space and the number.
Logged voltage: V 19
